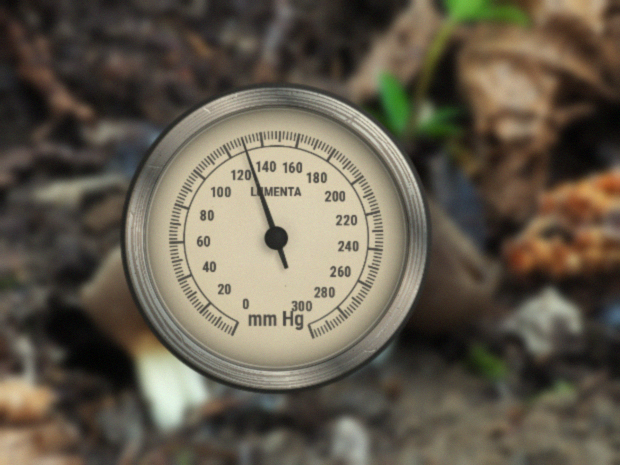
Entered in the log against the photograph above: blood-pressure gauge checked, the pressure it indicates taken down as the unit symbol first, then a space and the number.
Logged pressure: mmHg 130
